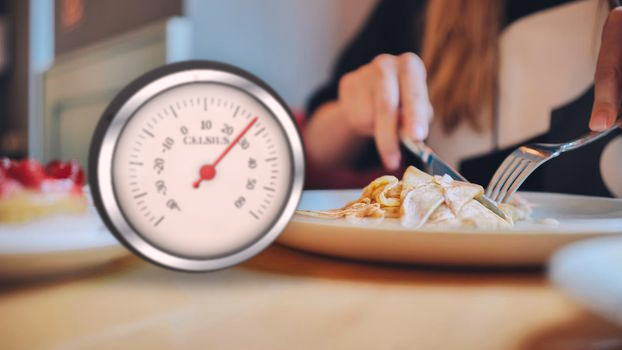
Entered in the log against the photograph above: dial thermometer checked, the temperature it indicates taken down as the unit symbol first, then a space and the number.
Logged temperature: °C 26
